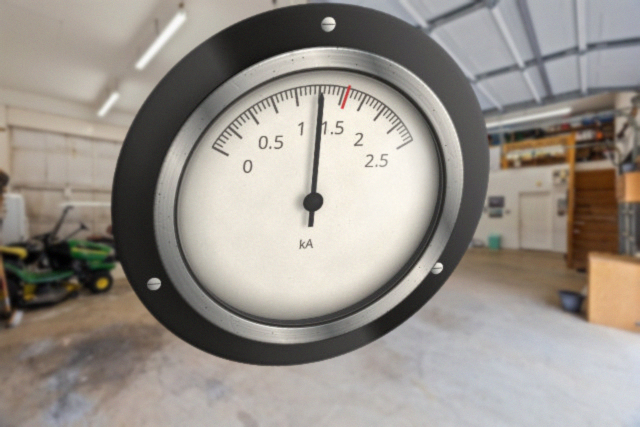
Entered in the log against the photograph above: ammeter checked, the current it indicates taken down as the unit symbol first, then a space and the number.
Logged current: kA 1.25
